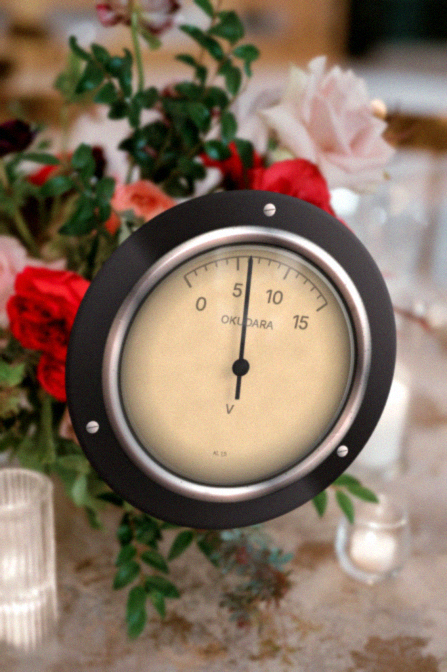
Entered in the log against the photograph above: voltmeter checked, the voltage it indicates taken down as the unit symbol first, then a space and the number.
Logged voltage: V 6
